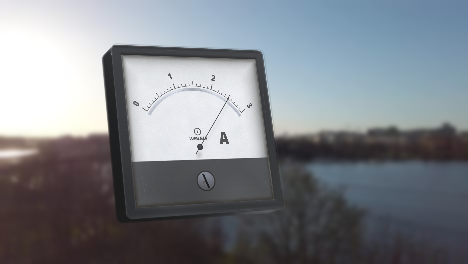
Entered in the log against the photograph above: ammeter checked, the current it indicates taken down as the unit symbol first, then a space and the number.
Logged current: A 2.5
